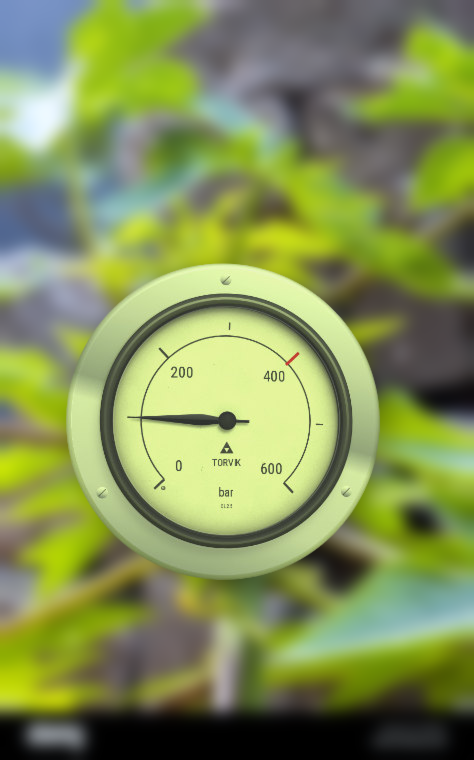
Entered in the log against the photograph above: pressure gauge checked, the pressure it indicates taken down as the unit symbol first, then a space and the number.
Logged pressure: bar 100
